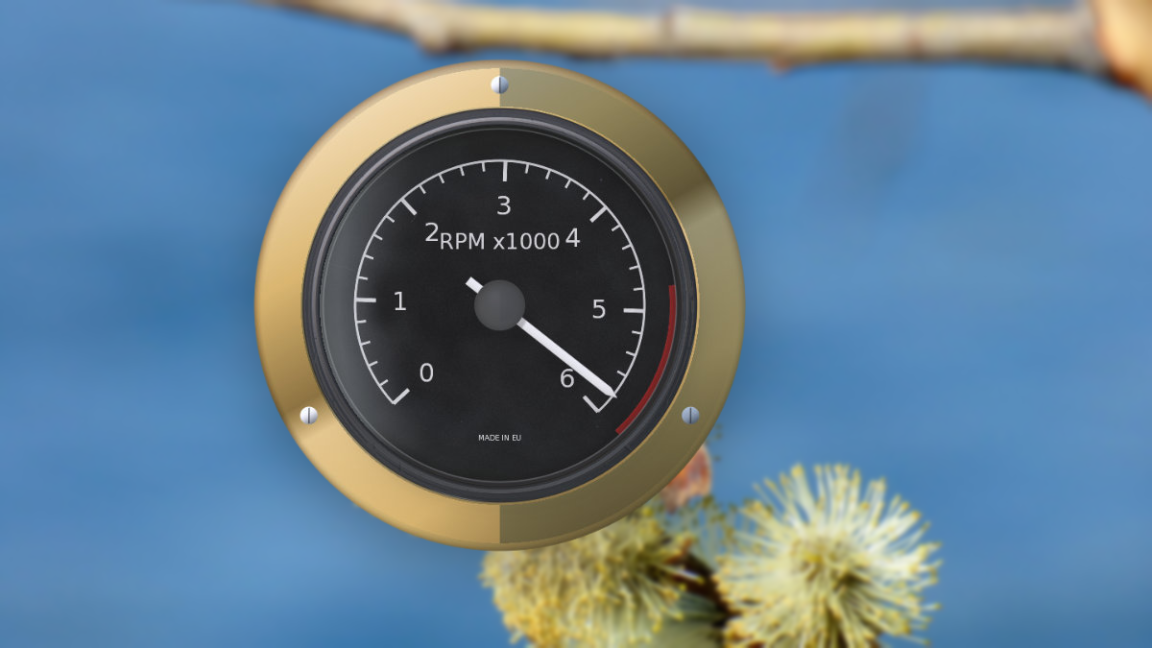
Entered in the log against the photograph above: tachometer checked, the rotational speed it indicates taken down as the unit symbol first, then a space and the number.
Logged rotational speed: rpm 5800
